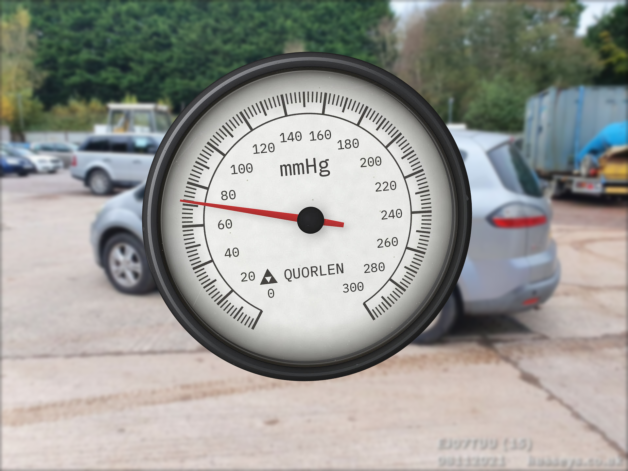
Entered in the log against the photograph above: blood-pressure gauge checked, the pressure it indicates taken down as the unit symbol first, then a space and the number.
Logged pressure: mmHg 72
